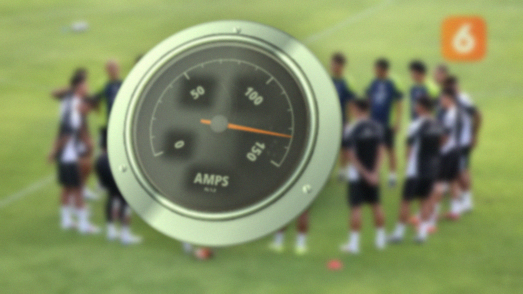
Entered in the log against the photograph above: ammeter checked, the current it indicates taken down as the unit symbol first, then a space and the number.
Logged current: A 135
